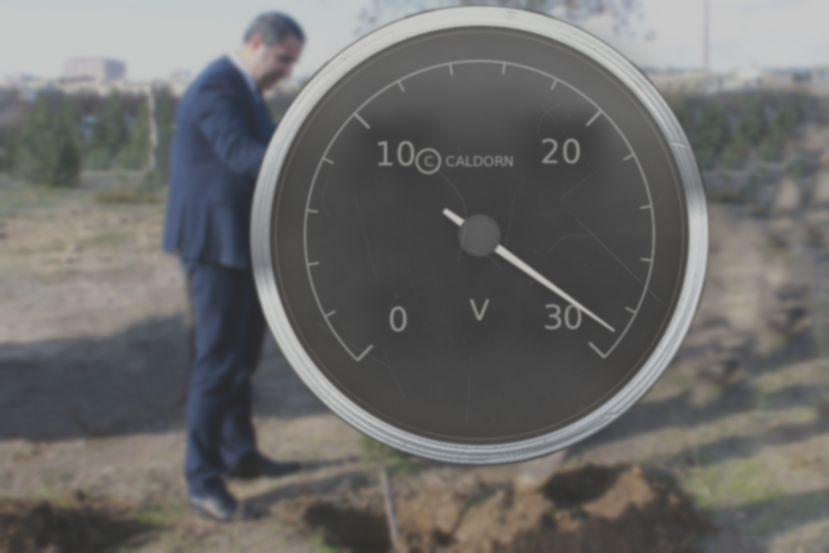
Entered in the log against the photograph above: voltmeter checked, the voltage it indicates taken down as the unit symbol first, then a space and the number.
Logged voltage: V 29
